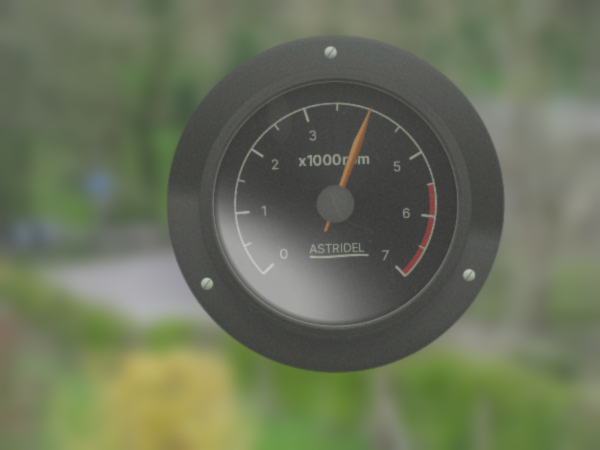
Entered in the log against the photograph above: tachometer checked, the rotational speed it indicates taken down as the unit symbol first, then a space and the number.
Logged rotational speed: rpm 4000
